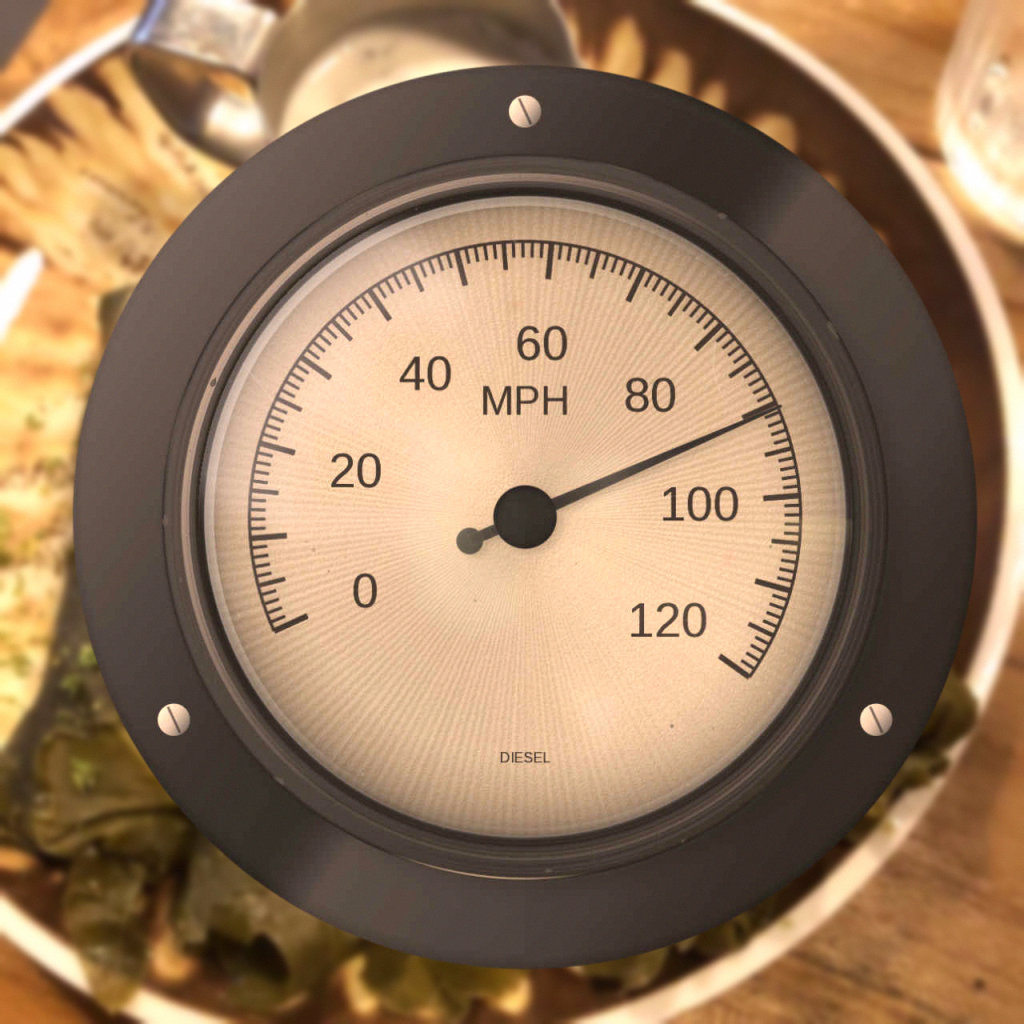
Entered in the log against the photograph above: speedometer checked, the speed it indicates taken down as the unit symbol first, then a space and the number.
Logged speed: mph 90.5
